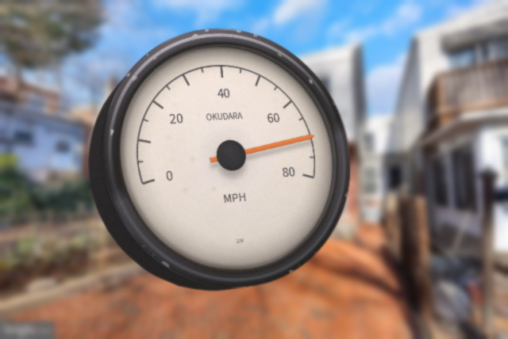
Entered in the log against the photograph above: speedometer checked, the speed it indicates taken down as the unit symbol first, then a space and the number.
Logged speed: mph 70
